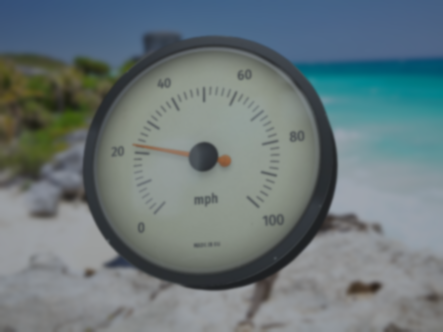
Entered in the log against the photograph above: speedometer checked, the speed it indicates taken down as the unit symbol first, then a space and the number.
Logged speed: mph 22
